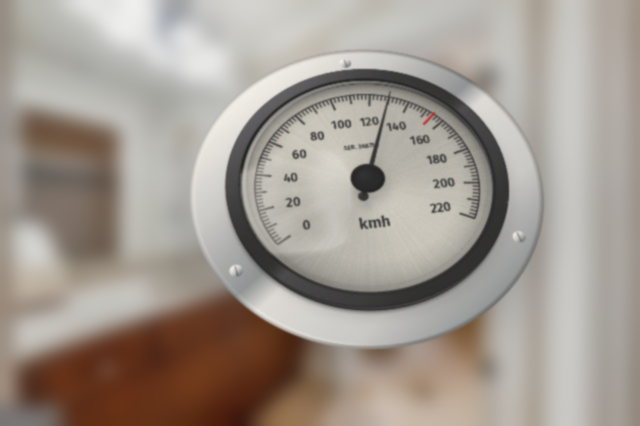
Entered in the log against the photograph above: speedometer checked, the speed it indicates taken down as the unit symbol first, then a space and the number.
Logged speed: km/h 130
